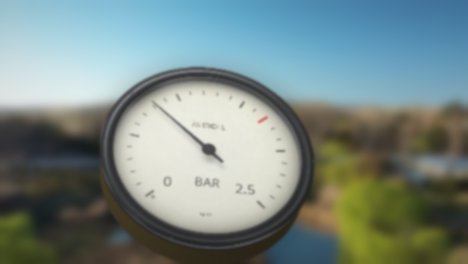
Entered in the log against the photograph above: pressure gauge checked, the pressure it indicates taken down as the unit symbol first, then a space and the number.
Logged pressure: bar 0.8
